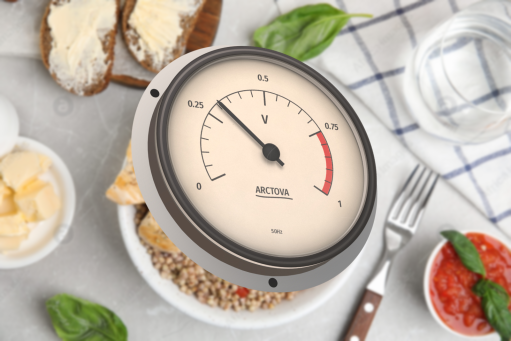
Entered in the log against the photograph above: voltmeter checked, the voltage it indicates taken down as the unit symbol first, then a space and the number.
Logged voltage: V 0.3
